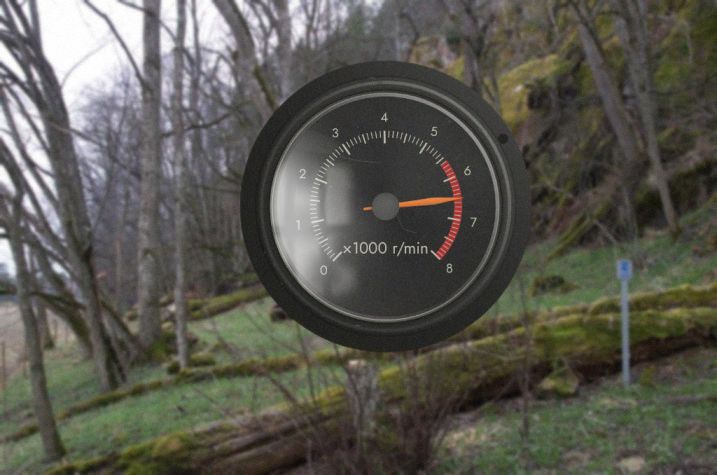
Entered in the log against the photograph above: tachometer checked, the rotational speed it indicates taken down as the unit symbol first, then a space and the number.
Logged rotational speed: rpm 6500
